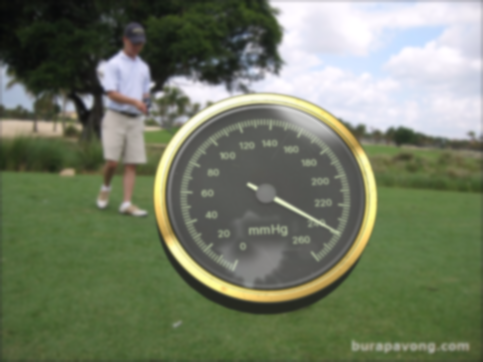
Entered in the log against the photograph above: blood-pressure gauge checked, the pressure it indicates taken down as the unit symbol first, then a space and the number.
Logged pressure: mmHg 240
